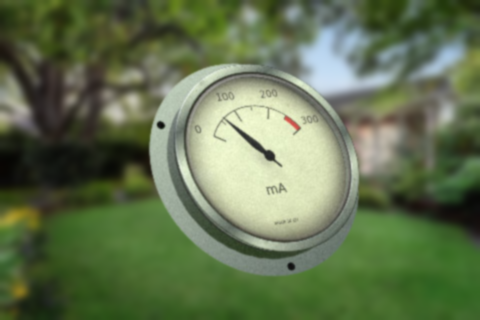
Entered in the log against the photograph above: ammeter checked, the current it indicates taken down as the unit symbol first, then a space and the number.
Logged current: mA 50
